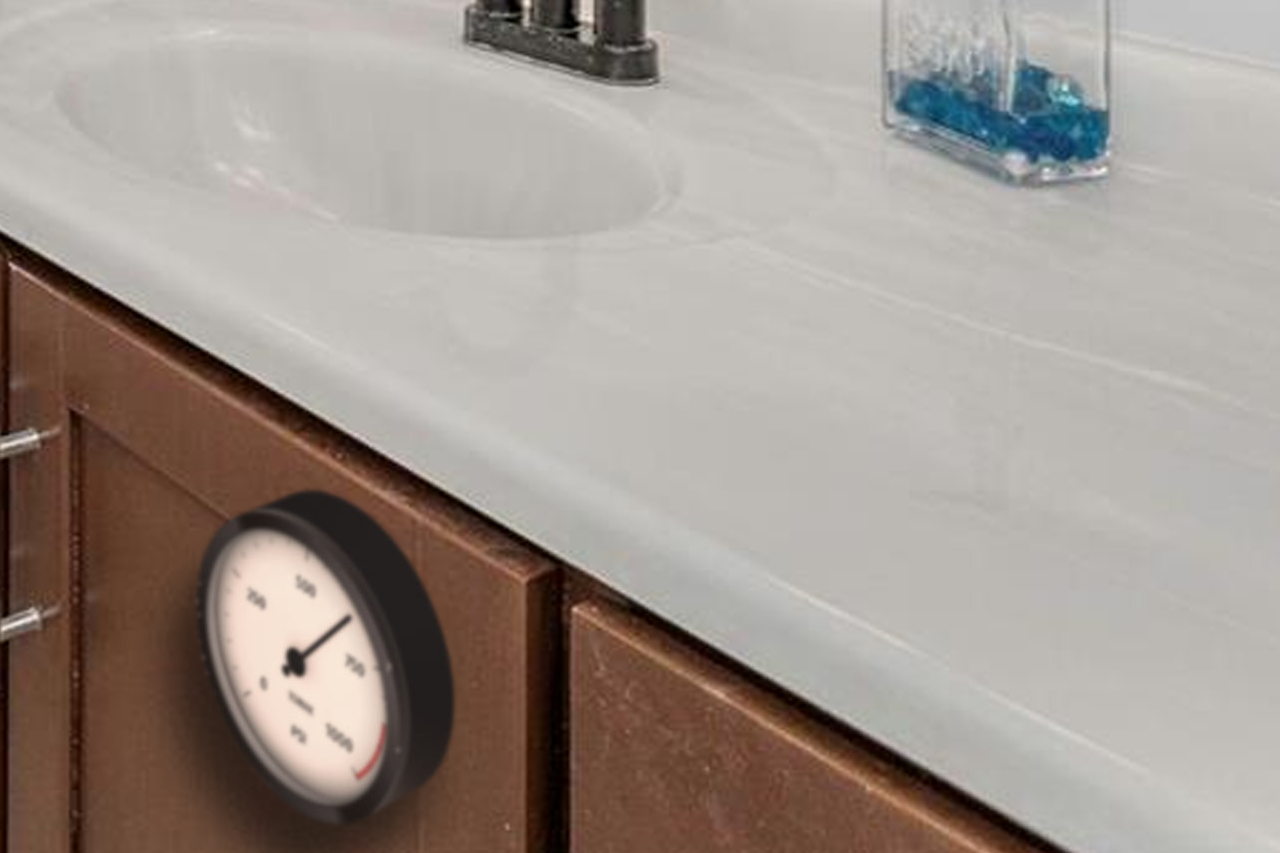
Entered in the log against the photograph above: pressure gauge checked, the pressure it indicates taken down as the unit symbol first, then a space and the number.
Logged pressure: psi 650
